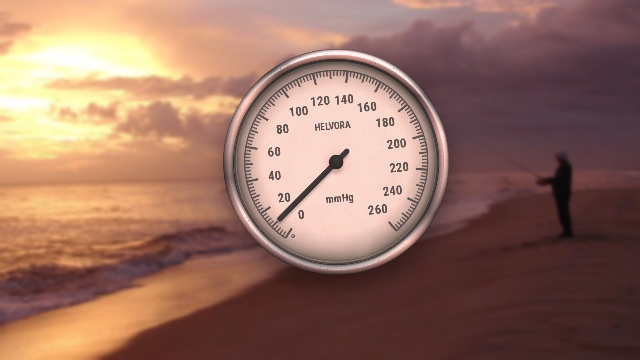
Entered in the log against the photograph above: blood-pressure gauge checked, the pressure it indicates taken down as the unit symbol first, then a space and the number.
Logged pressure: mmHg 10
